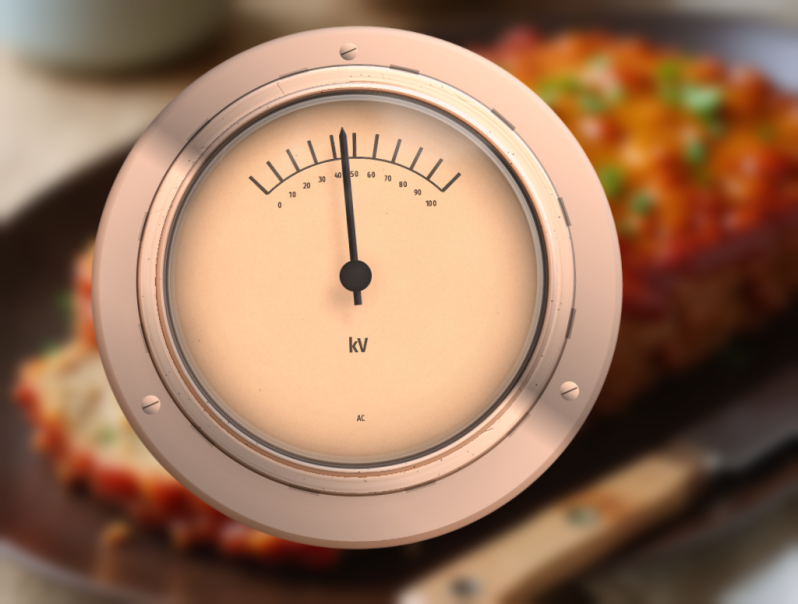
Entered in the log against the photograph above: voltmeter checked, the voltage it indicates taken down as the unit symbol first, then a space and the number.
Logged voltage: kV 45
